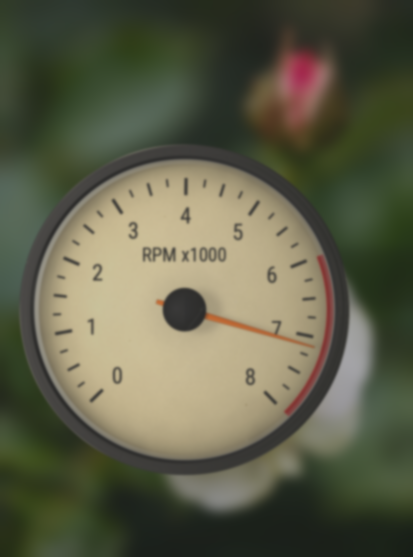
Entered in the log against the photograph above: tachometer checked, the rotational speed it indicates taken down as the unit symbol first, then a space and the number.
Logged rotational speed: rpm 7125
